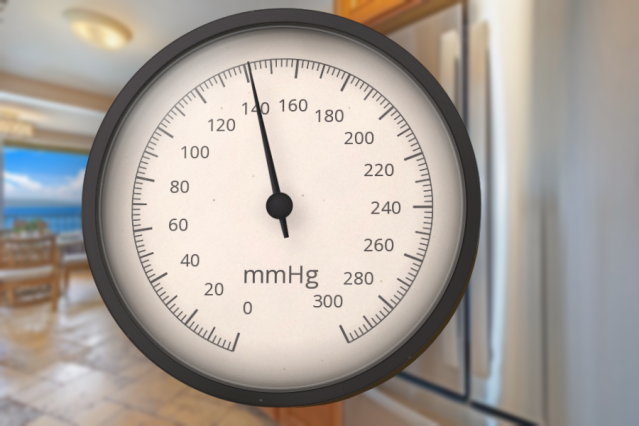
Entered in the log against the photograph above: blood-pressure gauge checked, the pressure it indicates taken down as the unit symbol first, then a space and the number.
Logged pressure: mmHg 142
